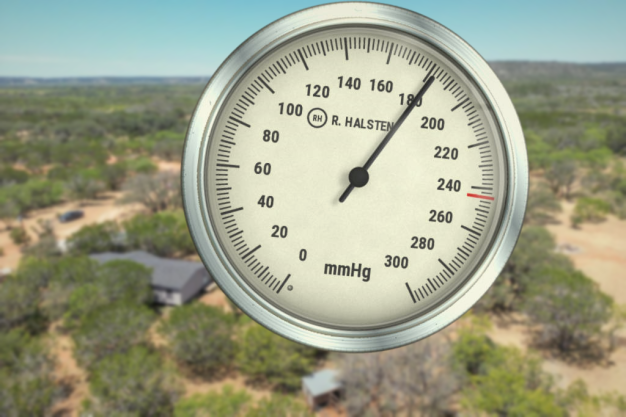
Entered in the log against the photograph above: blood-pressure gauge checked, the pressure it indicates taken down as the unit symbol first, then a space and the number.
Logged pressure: mmHg 182
